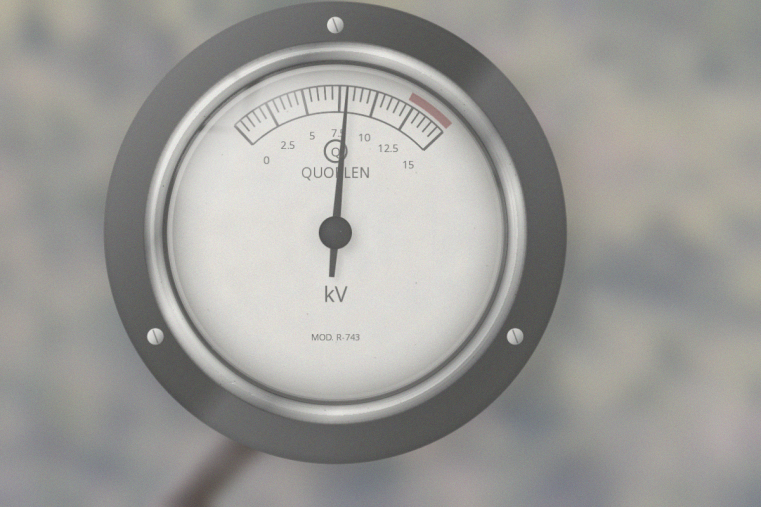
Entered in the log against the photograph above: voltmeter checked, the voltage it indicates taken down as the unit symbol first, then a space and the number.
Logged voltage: kV 8
